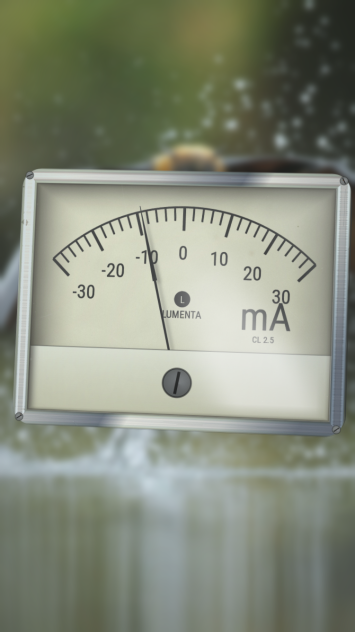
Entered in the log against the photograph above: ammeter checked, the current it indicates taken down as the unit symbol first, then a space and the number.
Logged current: mA -9
